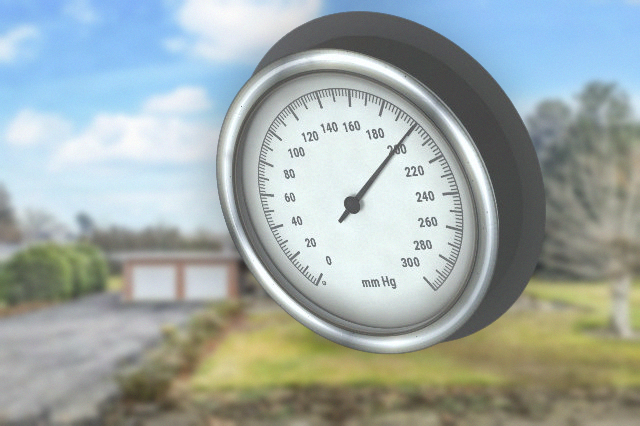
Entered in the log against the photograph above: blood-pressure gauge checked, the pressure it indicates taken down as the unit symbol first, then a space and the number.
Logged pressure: mmHg 200
